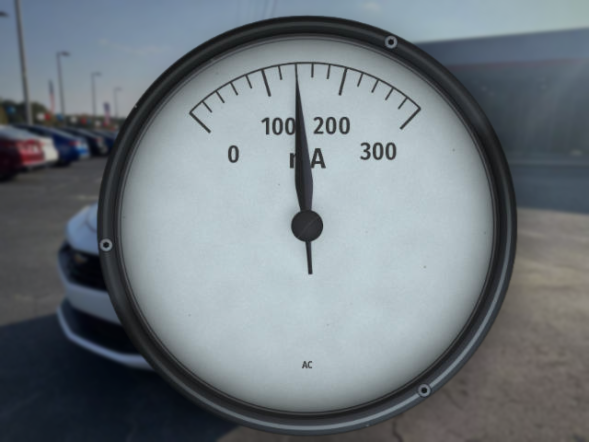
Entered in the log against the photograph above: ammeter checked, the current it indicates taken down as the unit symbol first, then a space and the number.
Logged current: mA 140
